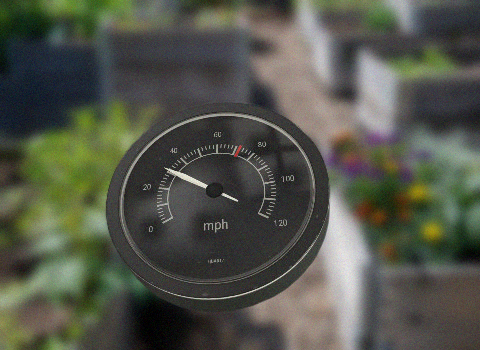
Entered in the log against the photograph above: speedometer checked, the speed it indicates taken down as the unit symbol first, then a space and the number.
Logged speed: mph 30
